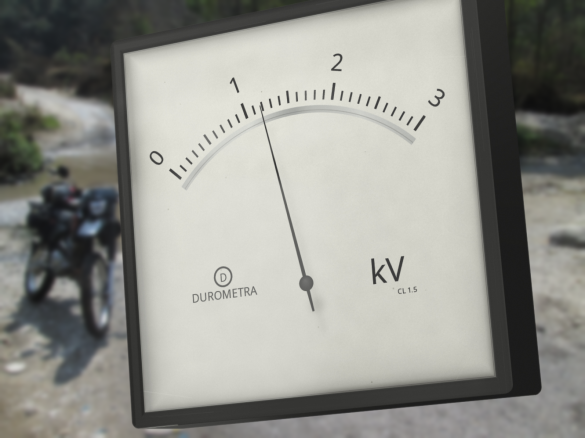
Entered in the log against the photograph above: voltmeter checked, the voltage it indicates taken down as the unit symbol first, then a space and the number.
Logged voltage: kV 1.2
